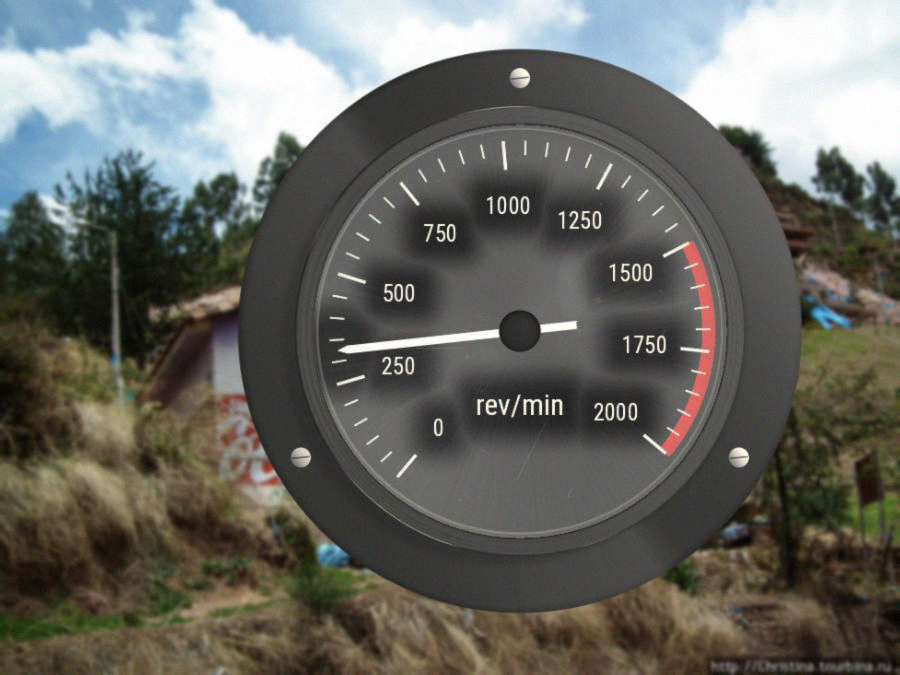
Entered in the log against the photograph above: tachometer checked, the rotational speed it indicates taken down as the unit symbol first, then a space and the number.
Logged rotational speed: rpm 325
